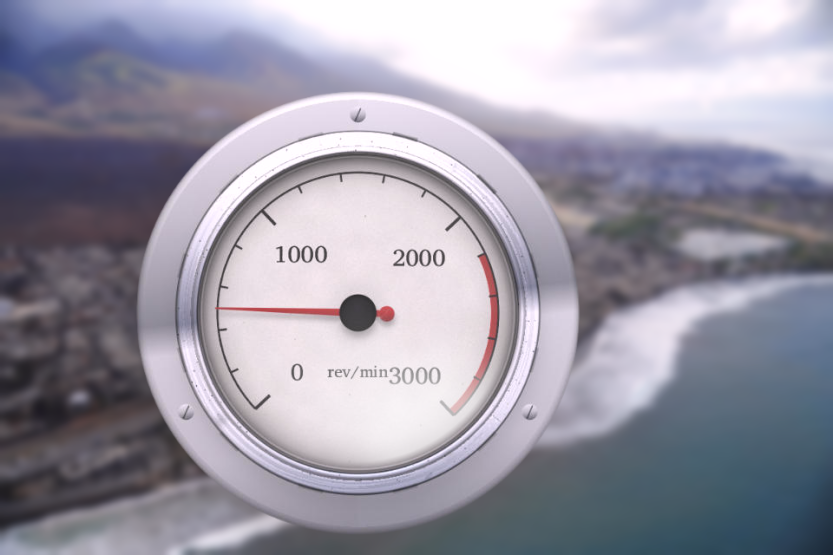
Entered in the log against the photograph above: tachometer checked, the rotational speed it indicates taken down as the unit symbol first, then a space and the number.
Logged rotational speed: rpm 500
